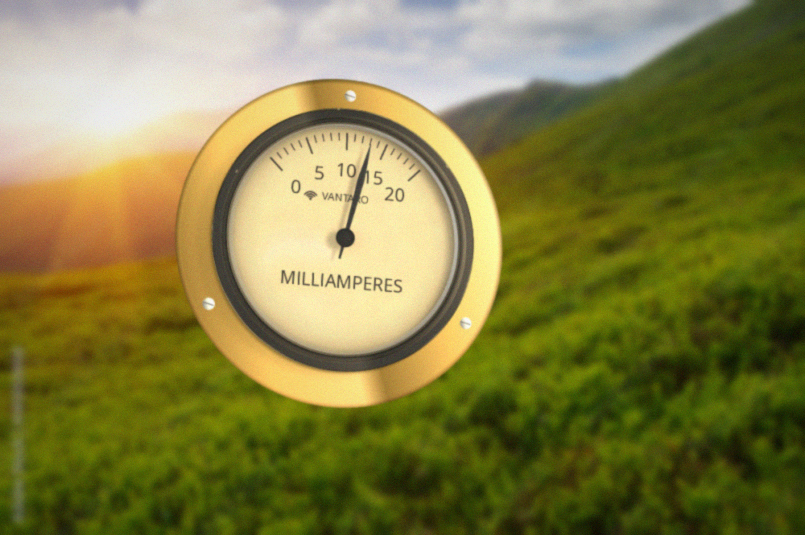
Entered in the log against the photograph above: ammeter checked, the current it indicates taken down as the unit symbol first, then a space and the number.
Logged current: mA 13
